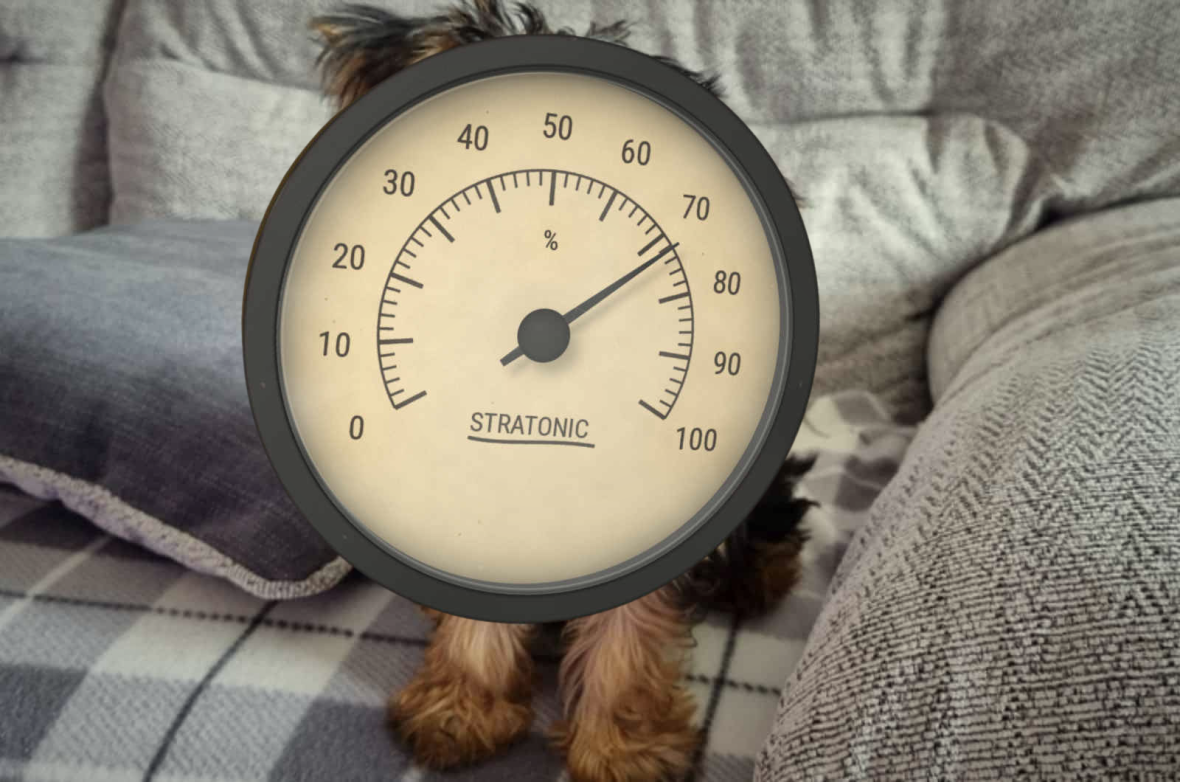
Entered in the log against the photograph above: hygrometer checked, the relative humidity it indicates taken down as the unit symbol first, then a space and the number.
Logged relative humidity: % 72
